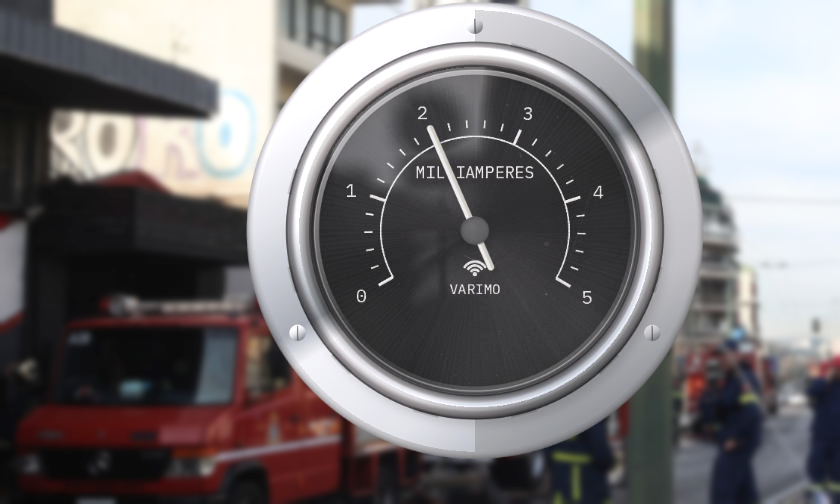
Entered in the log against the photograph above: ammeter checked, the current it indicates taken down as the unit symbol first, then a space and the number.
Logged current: mA 2
